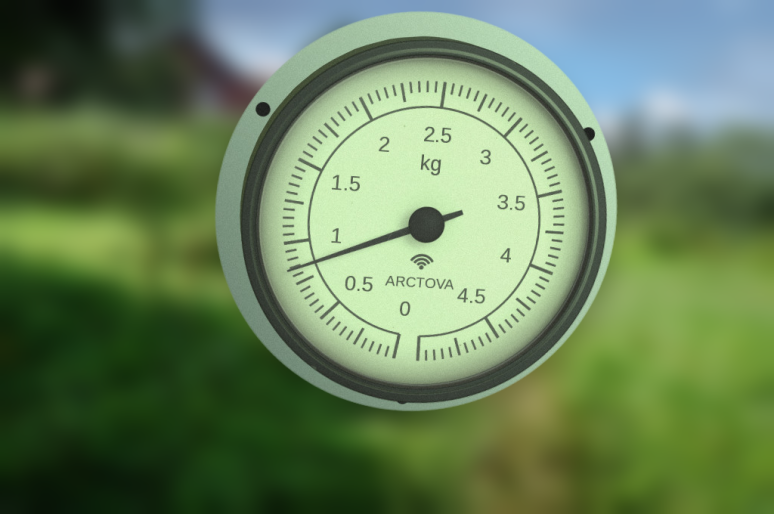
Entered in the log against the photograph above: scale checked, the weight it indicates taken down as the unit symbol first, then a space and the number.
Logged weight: kg 0.85
